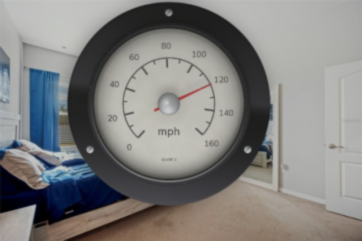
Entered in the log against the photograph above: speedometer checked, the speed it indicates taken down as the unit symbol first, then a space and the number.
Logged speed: mph 120
